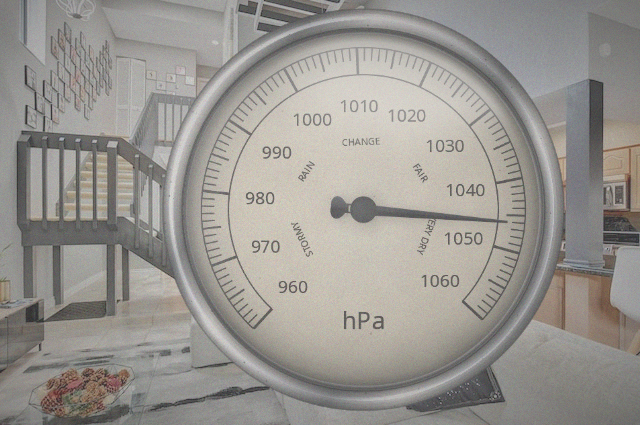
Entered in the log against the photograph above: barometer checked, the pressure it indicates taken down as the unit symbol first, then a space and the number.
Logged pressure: hPa 1046
